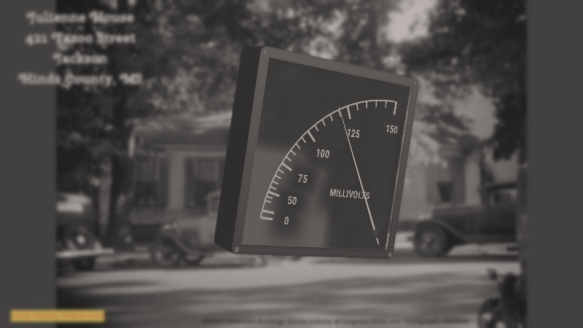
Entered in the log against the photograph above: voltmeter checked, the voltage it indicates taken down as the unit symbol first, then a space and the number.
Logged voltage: mV 120
